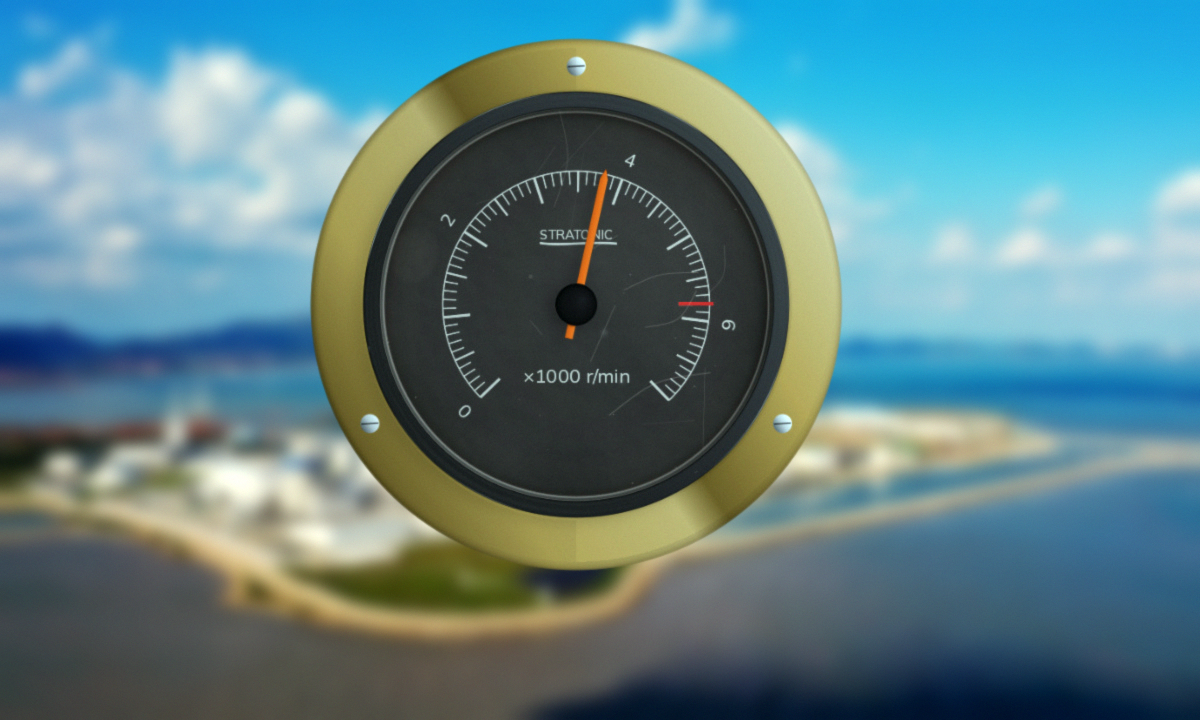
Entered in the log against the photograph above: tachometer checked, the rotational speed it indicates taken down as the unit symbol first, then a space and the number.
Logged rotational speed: rpm 3800
